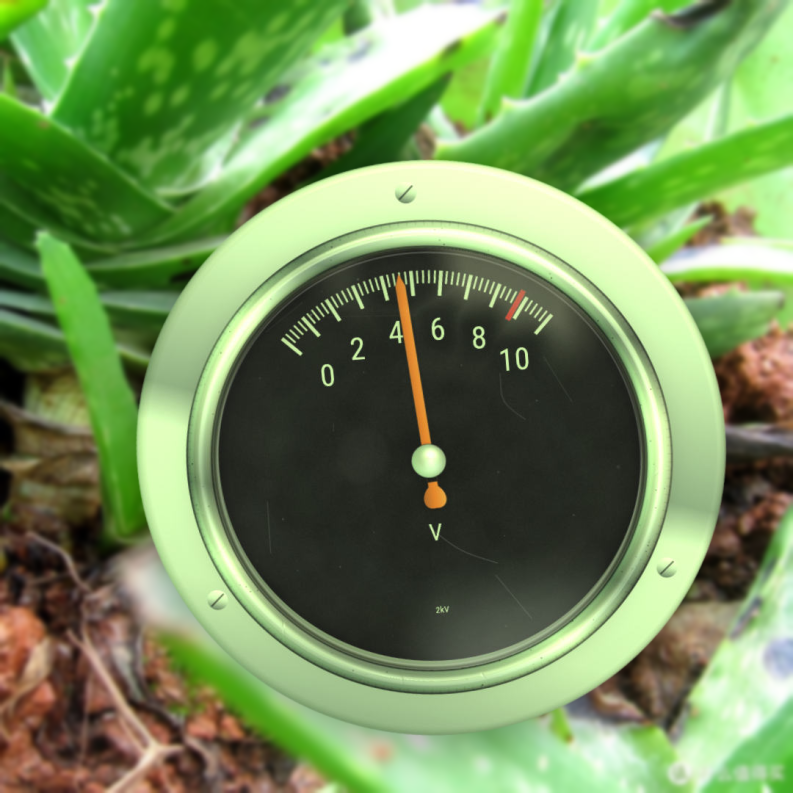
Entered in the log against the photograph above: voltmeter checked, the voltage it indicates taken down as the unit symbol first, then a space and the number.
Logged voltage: V 4.6
